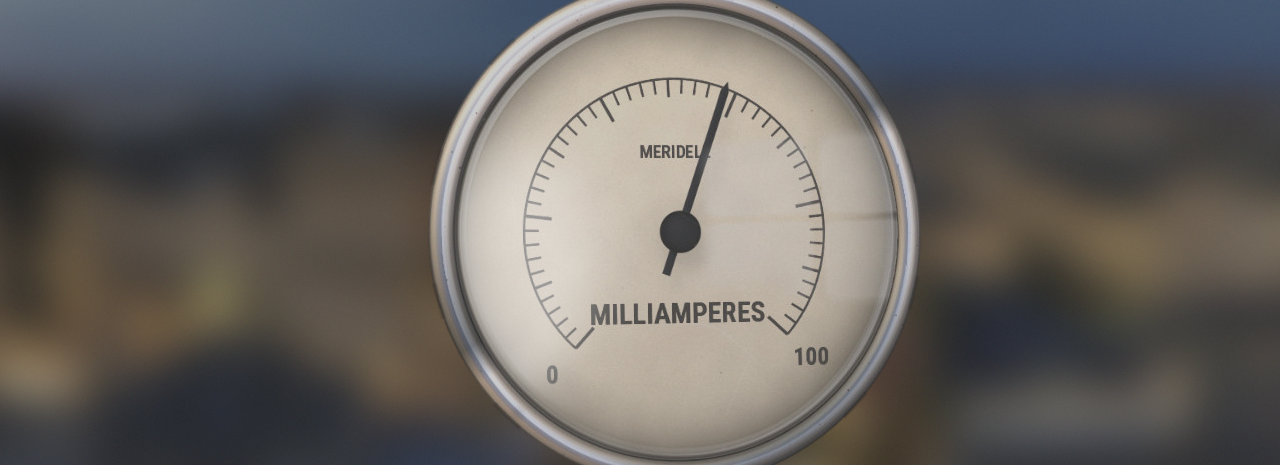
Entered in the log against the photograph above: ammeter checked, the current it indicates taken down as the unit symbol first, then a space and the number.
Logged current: mA 58
